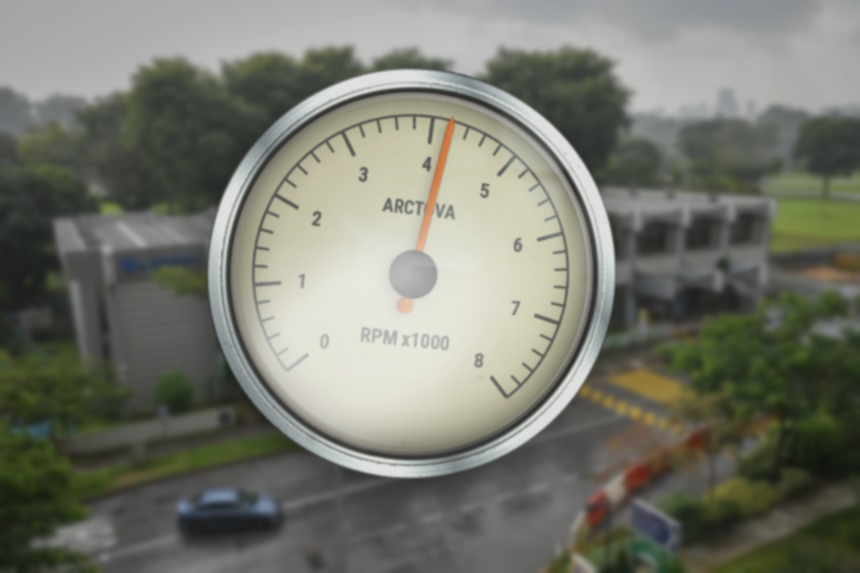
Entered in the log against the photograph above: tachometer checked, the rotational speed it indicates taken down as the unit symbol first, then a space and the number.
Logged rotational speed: rpm 4200
